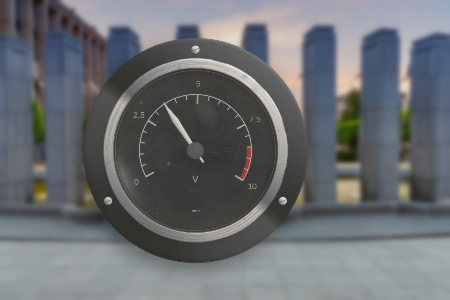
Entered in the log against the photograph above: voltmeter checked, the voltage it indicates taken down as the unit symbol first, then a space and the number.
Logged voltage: V 3.5
